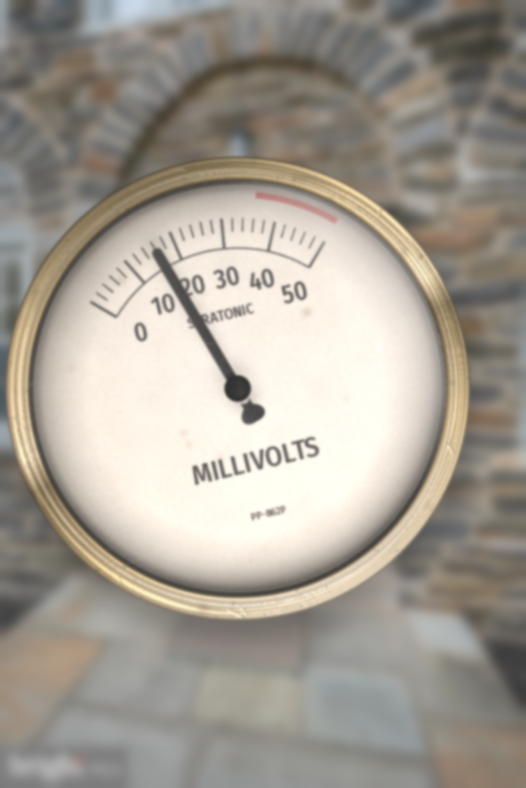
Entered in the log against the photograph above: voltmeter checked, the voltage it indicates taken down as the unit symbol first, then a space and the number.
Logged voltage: mV 16
